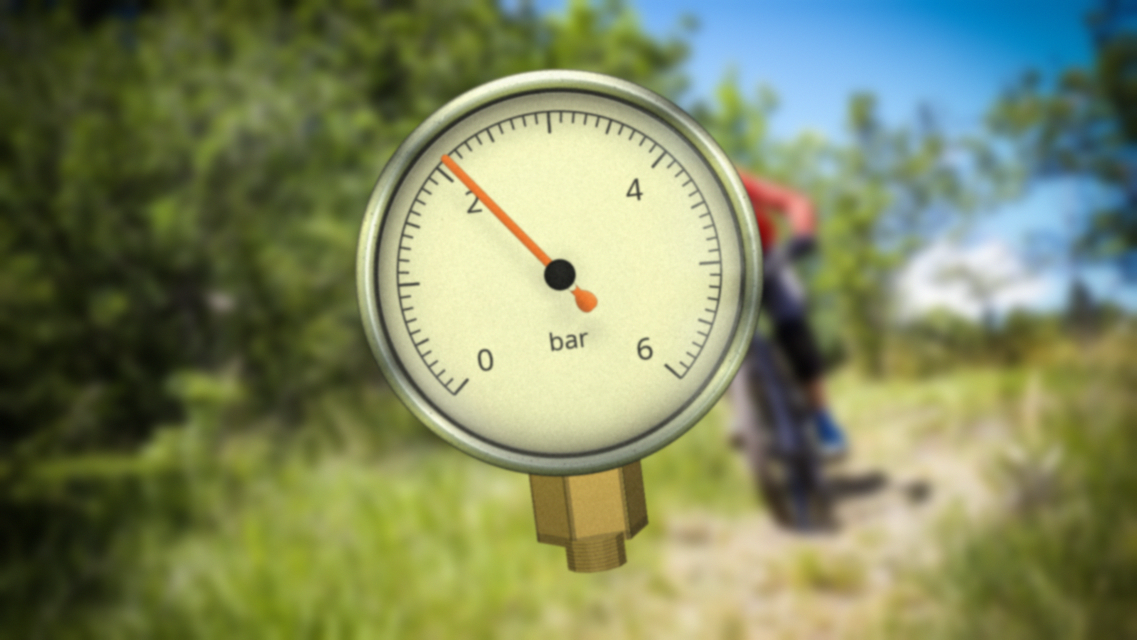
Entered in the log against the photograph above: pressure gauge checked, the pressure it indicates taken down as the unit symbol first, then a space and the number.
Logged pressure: bar 2.1
